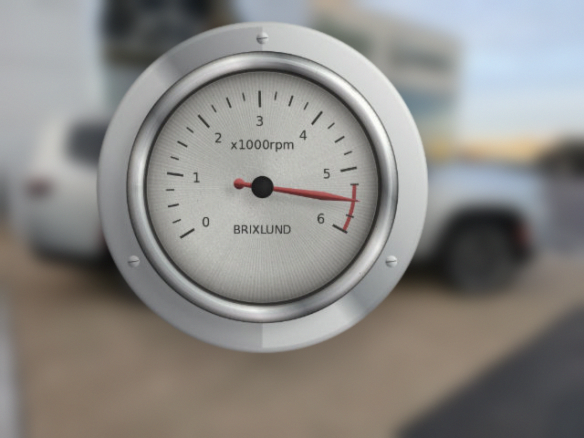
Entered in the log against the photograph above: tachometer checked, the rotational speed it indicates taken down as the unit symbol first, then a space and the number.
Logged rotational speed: rpm 5500
